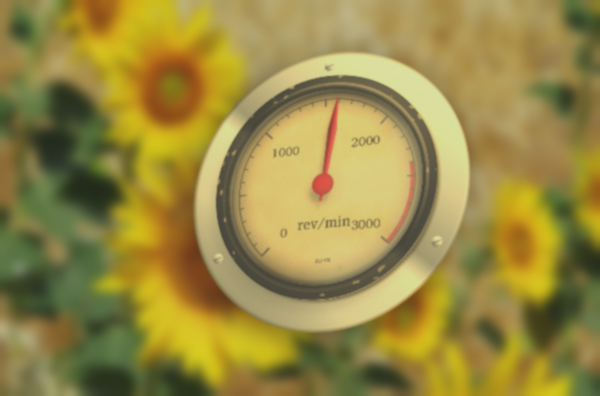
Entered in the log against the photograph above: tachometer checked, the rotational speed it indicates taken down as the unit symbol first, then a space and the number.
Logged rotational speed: rpm 1600
